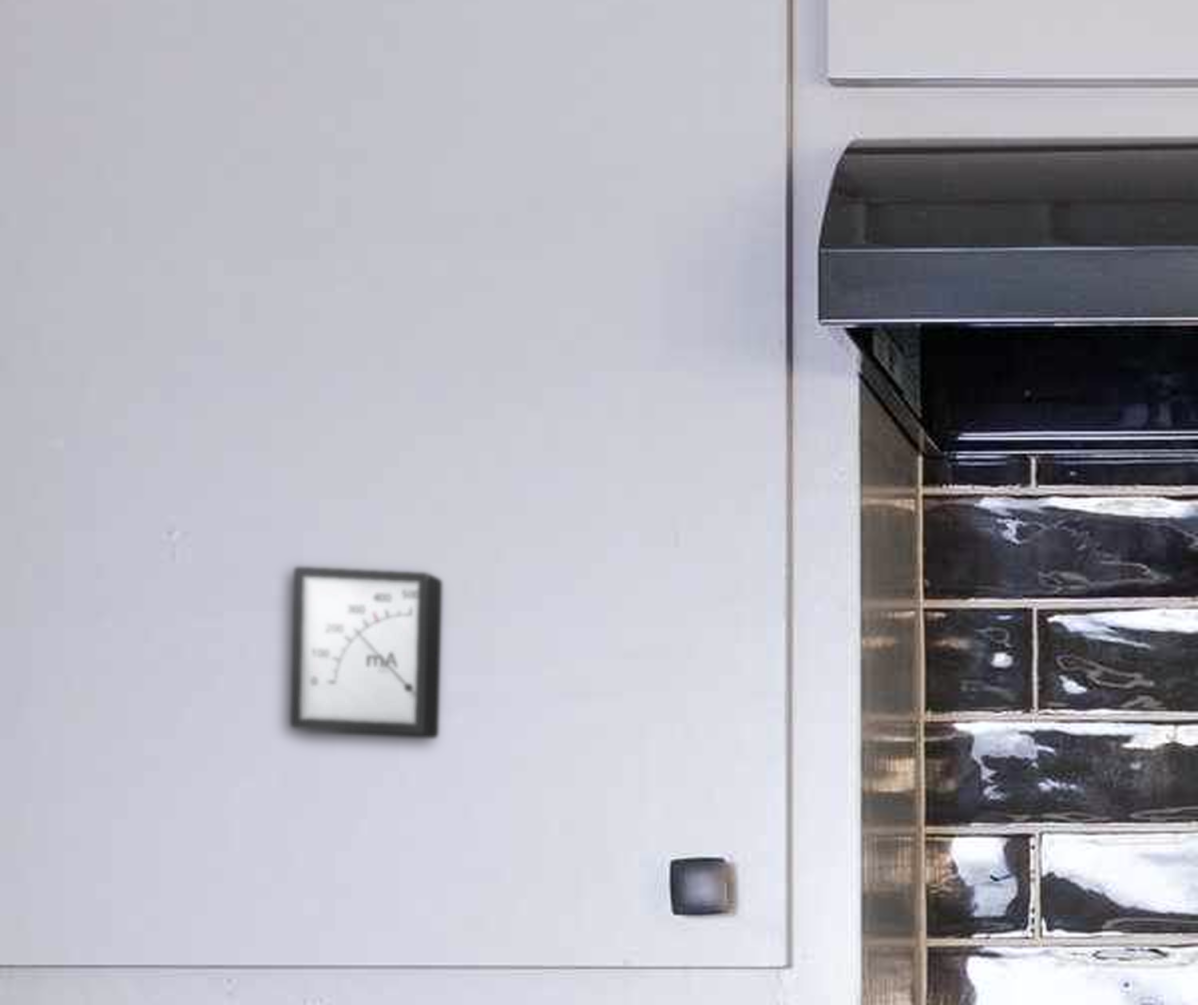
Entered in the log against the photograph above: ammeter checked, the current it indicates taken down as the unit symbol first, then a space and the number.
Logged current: mA 250
